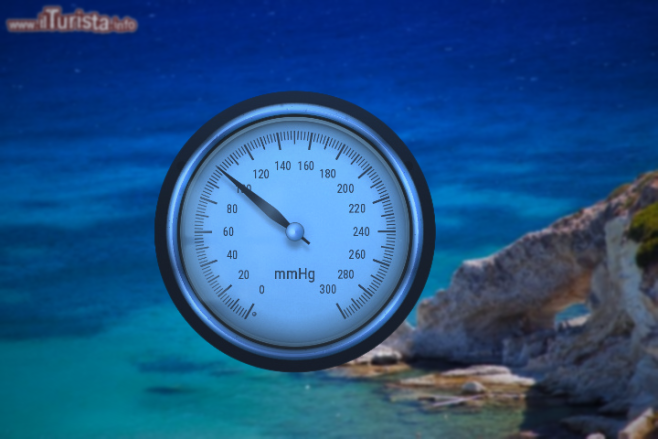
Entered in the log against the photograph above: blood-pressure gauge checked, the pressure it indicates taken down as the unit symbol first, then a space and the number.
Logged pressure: mmHg 100
